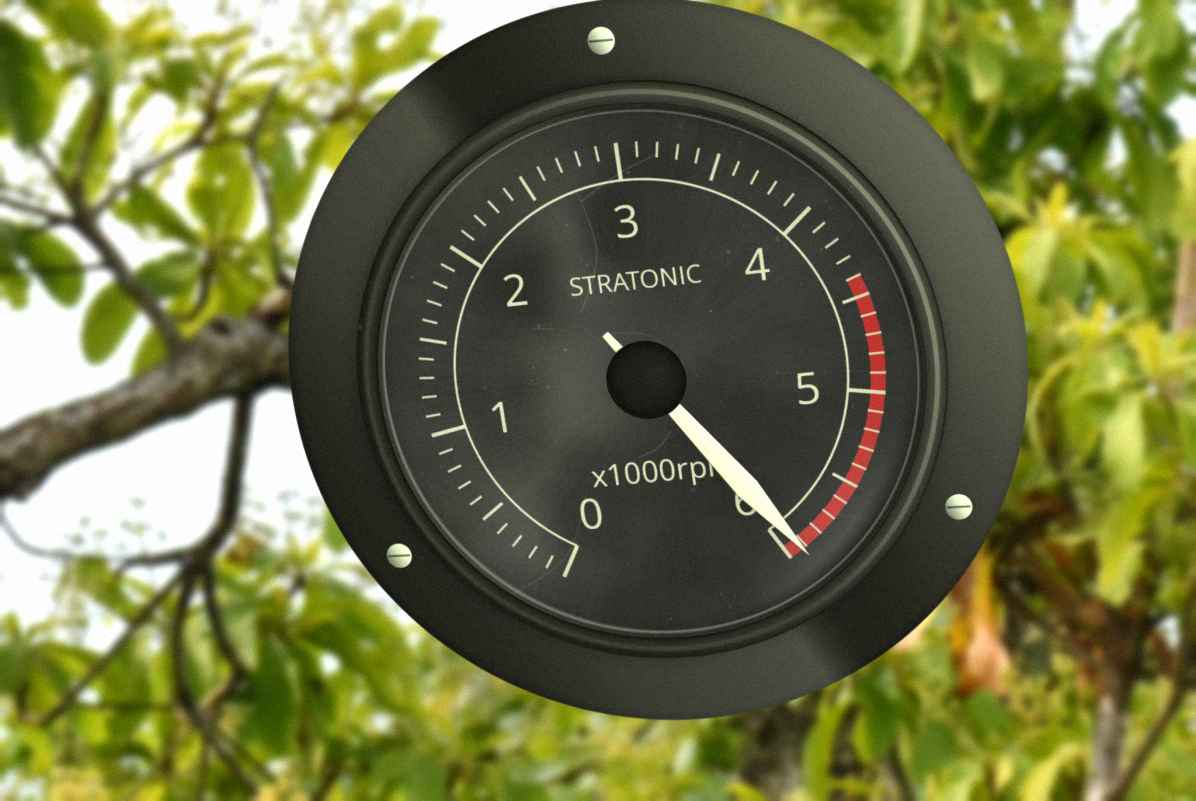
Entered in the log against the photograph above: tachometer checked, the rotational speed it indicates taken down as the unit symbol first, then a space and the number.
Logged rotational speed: rpm 5900
